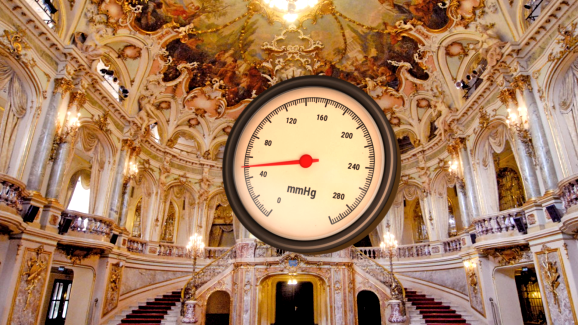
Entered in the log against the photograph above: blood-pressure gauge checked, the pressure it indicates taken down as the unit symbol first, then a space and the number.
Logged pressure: mmHg 50
